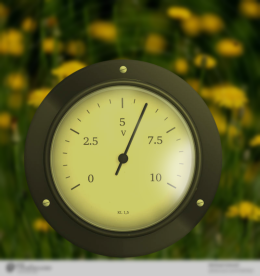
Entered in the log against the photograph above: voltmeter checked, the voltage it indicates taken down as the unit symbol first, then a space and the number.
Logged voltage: V 6
